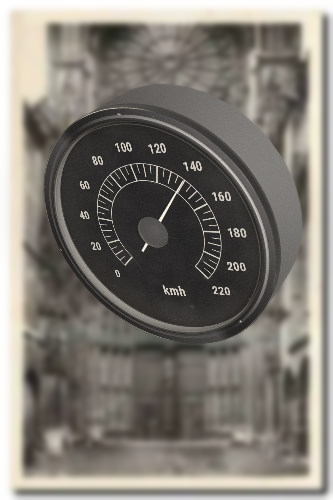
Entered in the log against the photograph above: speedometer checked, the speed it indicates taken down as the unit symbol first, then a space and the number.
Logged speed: km/h 140
